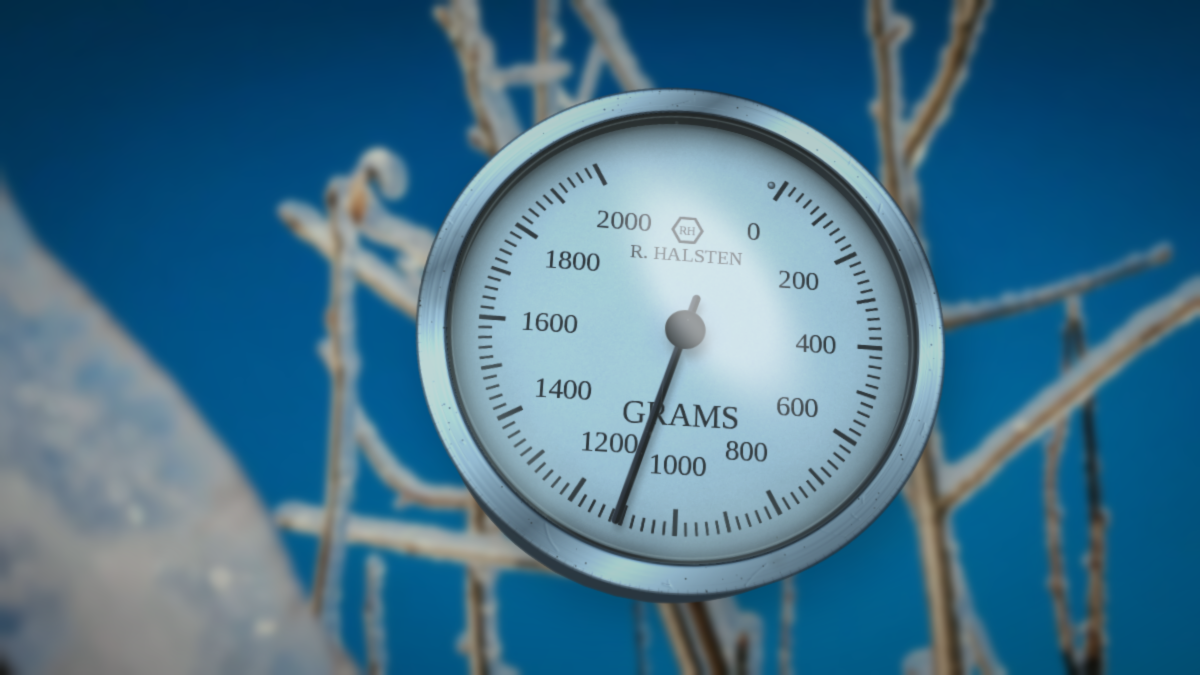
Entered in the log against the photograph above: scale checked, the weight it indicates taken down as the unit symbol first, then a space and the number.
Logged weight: g 1110
